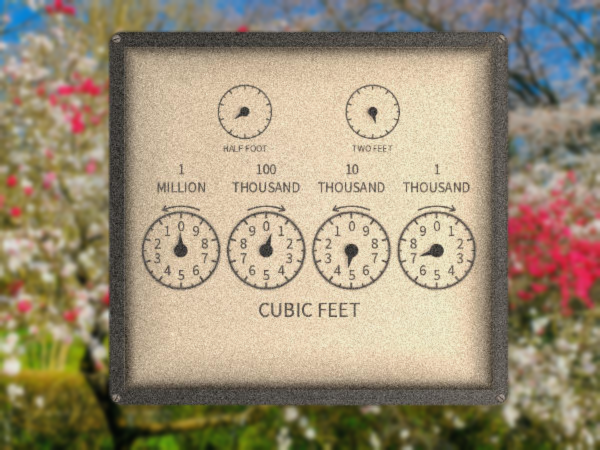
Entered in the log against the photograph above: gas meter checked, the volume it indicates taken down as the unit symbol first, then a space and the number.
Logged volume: ft³ 4700
